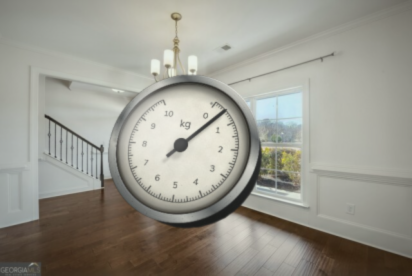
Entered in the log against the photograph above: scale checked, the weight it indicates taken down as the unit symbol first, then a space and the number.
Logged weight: kg 0.5
